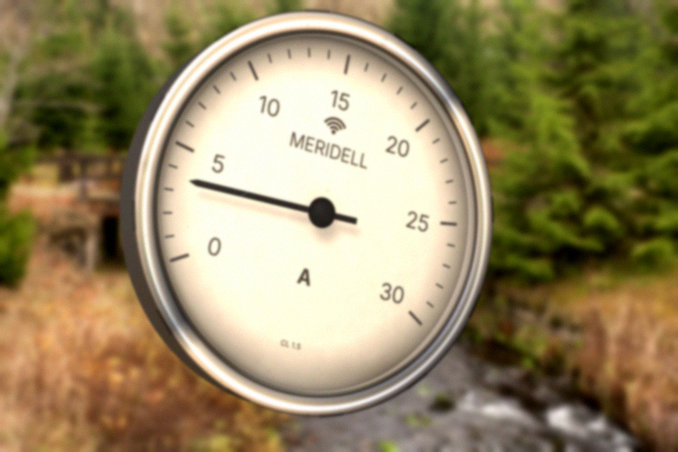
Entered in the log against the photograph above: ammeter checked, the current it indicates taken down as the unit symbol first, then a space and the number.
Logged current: A 3.5
